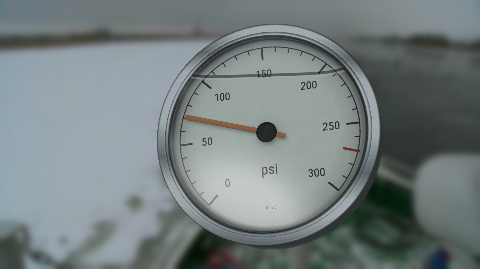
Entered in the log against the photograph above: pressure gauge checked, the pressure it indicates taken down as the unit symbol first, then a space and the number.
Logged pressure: psi 70
